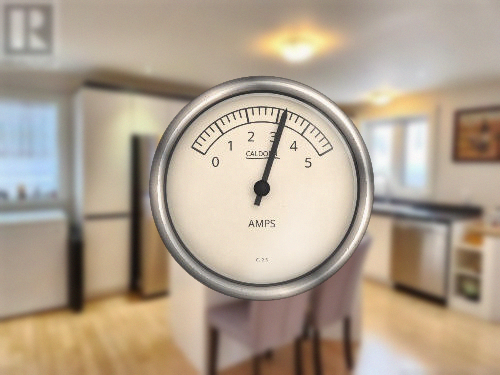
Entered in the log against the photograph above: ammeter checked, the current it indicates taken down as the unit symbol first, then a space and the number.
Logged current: A 3.2
